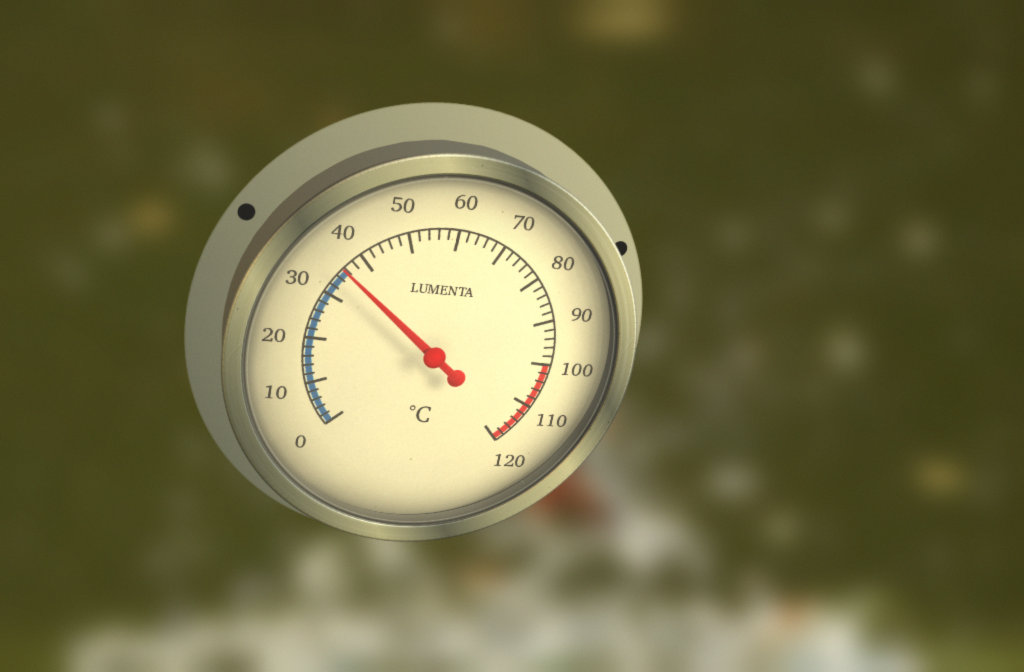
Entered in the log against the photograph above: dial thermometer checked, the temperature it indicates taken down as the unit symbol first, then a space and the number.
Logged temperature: °C 36
